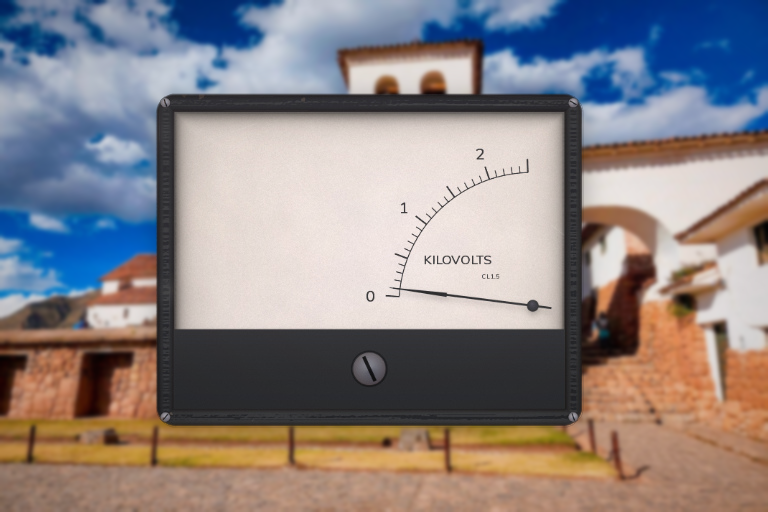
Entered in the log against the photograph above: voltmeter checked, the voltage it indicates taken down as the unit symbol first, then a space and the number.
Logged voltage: kV 0.1
